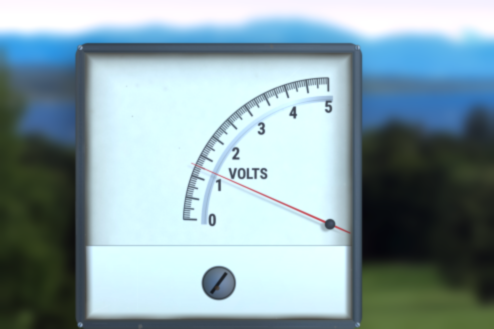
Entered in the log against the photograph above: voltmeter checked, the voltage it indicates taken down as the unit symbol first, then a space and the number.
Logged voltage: V 1.25
